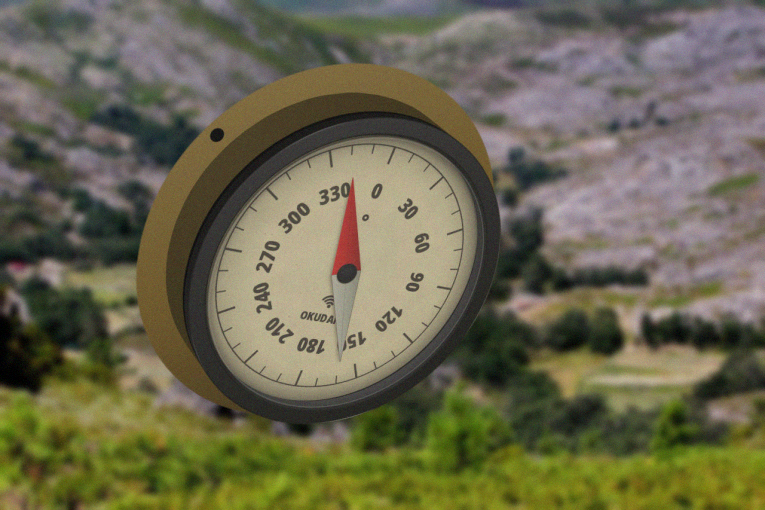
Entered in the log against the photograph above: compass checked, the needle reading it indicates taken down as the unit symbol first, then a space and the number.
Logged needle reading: ° 340
